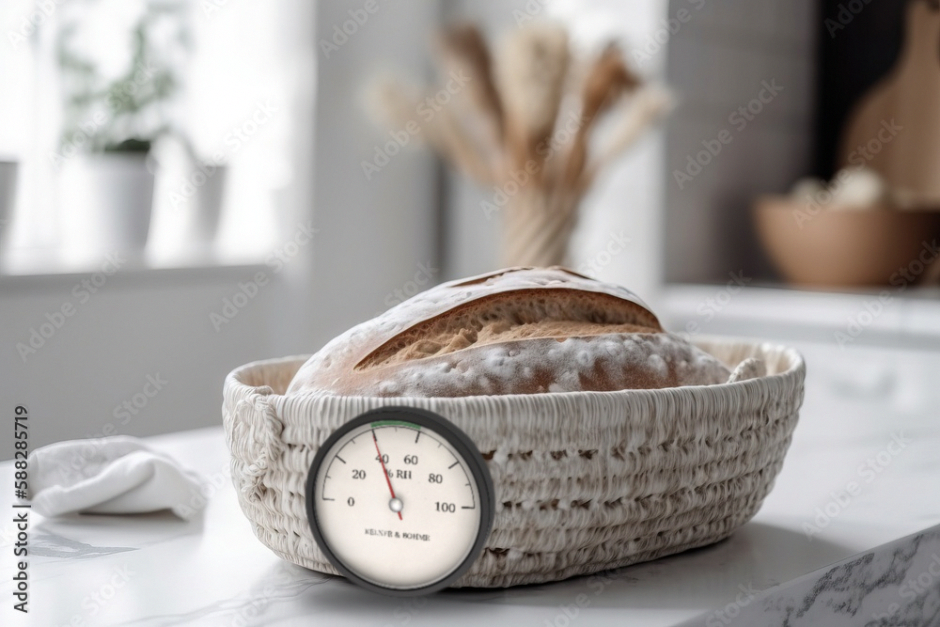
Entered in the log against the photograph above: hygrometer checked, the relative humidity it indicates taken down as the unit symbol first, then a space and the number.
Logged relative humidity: % 40
